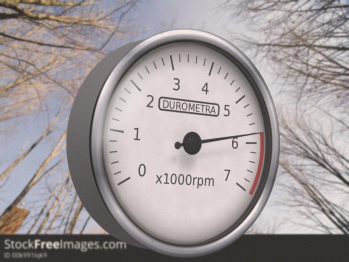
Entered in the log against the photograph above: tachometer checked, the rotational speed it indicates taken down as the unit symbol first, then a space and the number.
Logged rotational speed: rpm 5800
